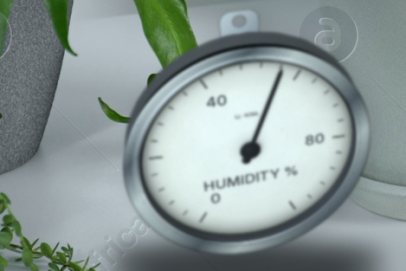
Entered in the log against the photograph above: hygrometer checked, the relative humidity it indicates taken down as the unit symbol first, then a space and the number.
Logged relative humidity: % 56
